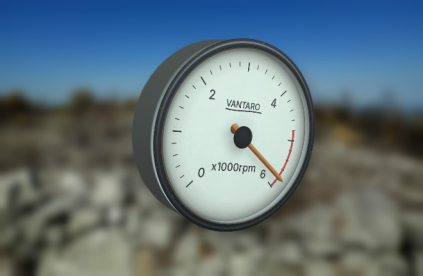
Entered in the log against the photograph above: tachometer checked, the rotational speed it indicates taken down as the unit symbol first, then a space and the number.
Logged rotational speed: rpm 5800
